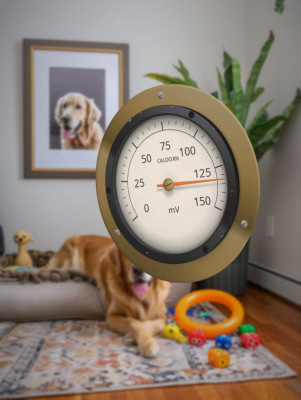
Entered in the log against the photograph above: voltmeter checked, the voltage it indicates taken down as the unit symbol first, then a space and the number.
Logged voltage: mV 132.5
